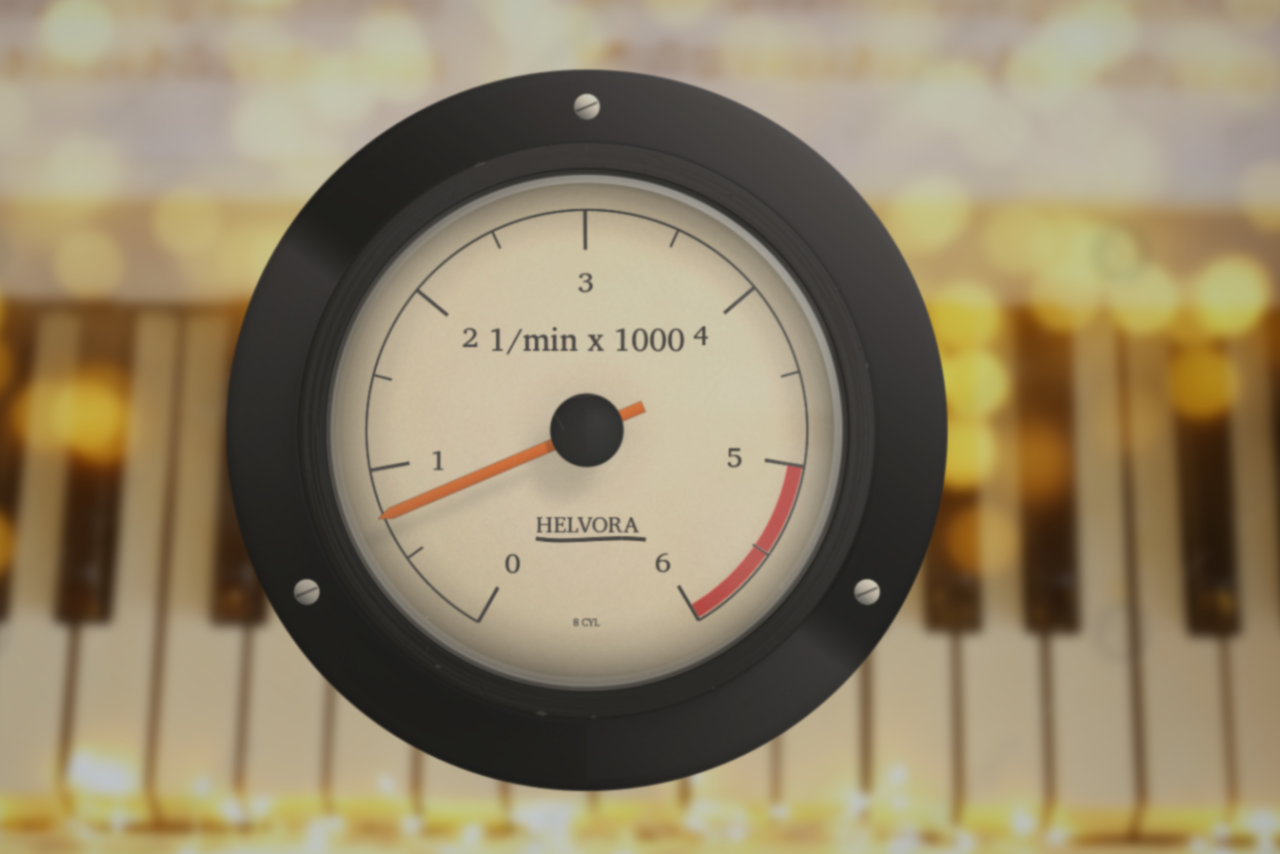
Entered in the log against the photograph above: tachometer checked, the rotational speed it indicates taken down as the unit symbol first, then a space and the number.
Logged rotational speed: rpm 750
